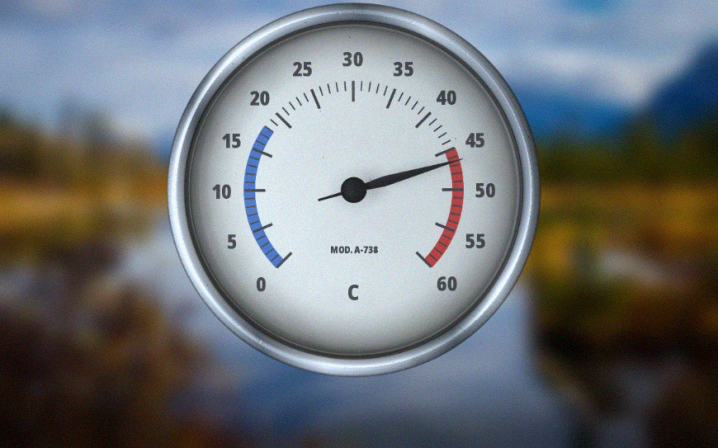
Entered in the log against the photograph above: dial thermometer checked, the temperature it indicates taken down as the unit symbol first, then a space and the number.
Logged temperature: °C 46.5
